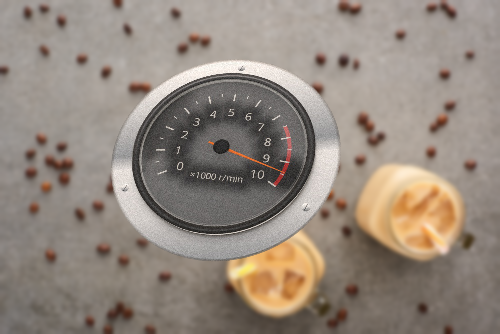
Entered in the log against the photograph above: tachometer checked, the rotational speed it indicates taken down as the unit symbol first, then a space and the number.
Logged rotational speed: rpm 9500
